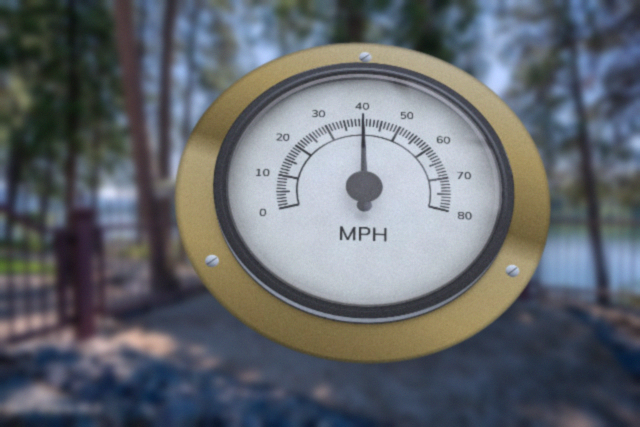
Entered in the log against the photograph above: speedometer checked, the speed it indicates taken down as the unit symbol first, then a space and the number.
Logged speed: mph 40
